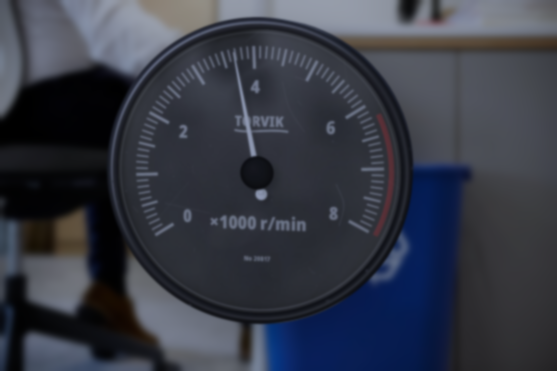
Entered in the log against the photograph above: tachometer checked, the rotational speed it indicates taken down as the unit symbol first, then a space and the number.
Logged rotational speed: rpm 3700
